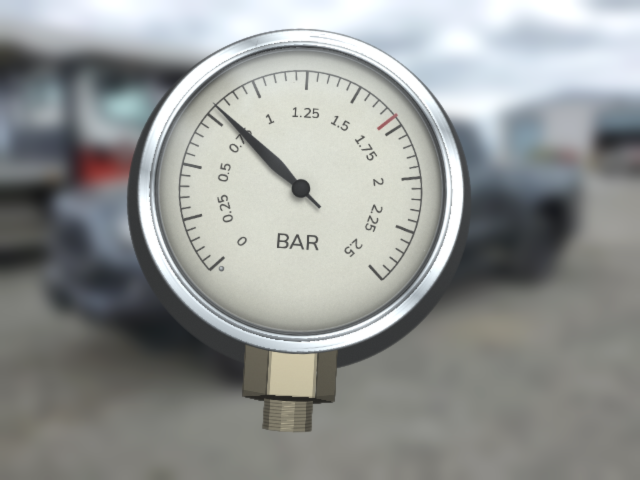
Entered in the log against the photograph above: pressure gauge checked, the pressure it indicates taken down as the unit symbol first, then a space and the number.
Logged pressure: bar 0.8
